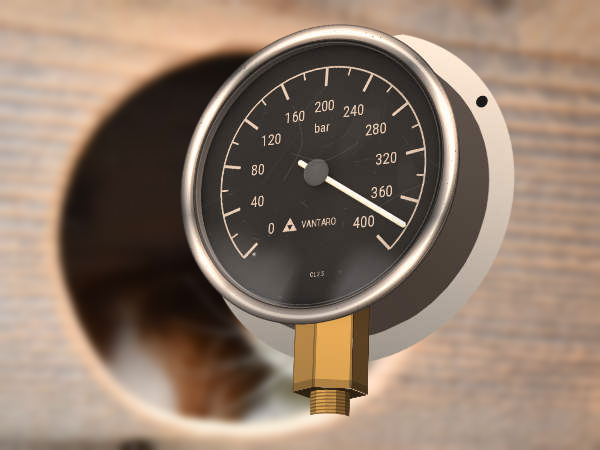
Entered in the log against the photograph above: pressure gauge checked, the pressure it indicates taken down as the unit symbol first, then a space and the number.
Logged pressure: bar 380
